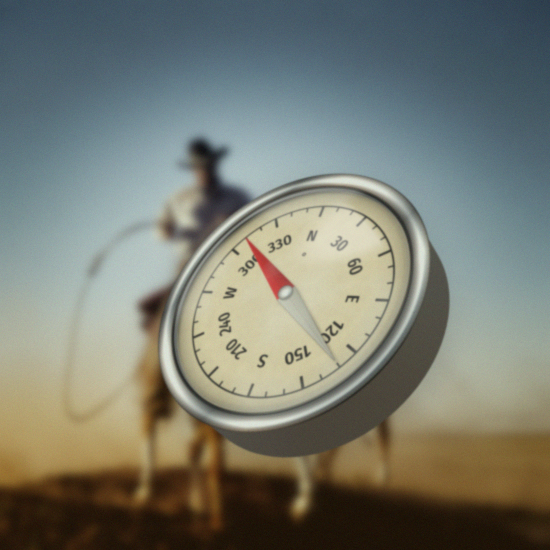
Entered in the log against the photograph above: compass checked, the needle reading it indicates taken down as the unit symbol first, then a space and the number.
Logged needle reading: ° 310
